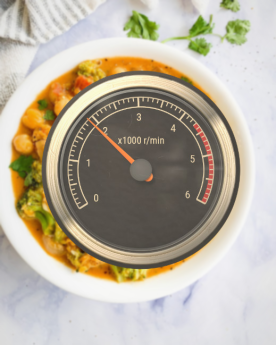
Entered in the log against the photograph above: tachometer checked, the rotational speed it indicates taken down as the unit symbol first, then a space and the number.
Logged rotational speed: rpm 1900
